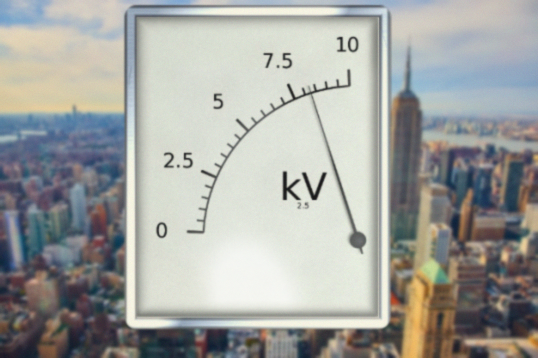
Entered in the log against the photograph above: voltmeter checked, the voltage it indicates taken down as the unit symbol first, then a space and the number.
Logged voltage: kV 8.25
